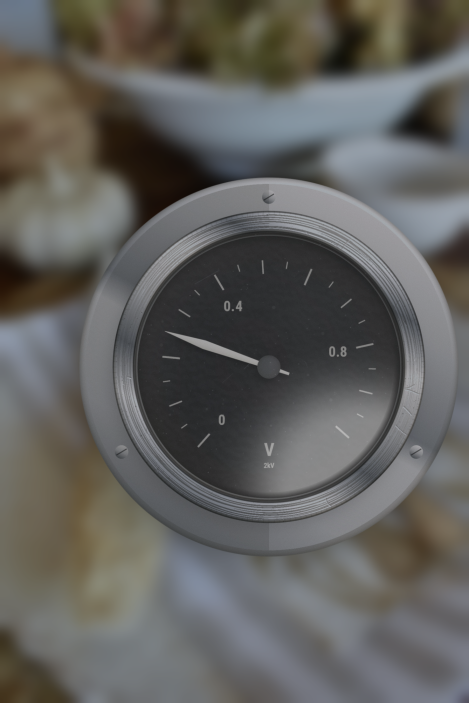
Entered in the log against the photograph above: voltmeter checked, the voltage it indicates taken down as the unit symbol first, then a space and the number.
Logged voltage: V 0.25
